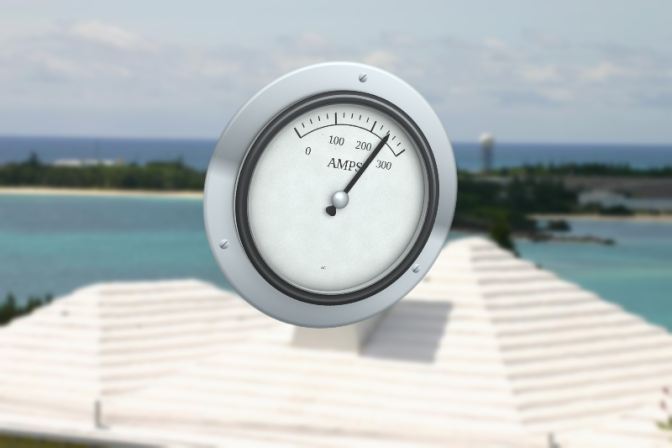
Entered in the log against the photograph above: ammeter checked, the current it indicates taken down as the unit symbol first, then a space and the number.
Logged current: A 240
